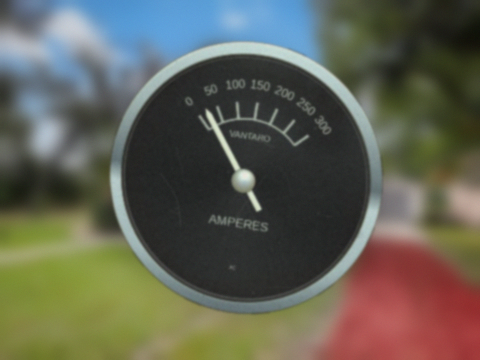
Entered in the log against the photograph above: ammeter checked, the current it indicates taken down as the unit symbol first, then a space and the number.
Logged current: A 25
